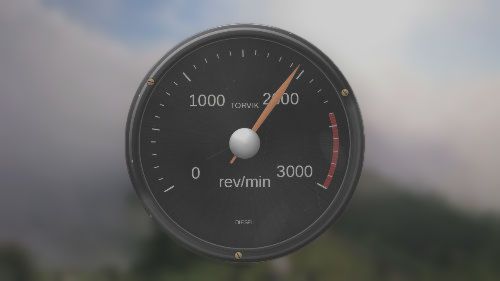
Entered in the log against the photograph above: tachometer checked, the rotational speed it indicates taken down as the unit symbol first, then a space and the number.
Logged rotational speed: rpm 1950
